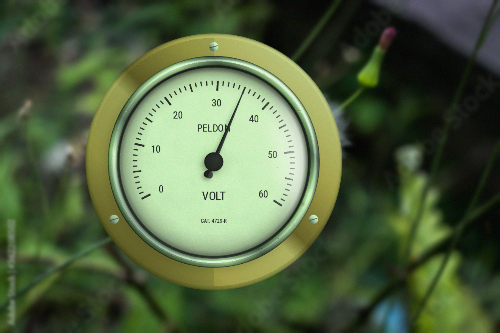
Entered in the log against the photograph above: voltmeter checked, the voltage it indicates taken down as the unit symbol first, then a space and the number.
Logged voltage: V 35
